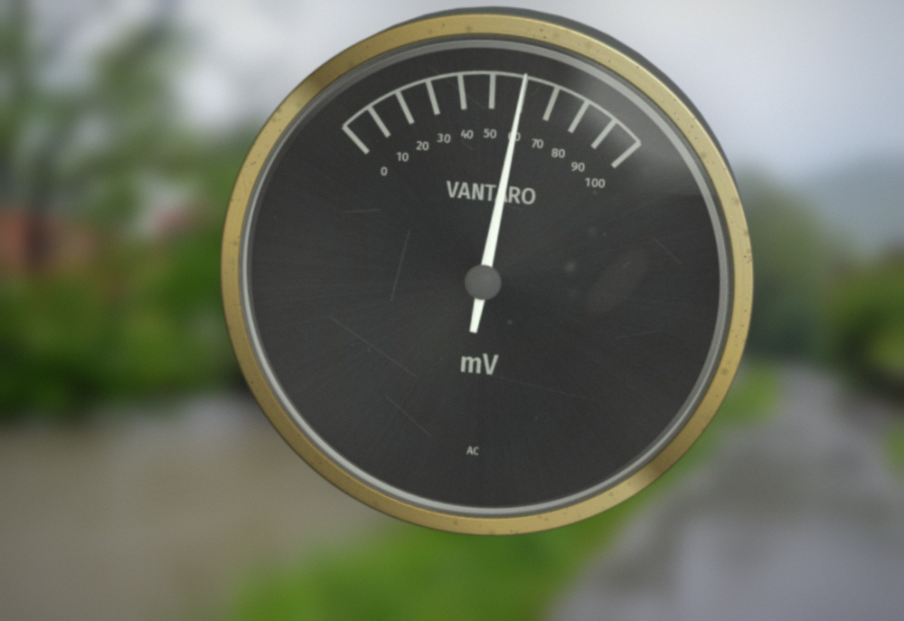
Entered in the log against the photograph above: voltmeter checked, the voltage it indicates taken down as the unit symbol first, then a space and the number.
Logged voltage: mV 60
